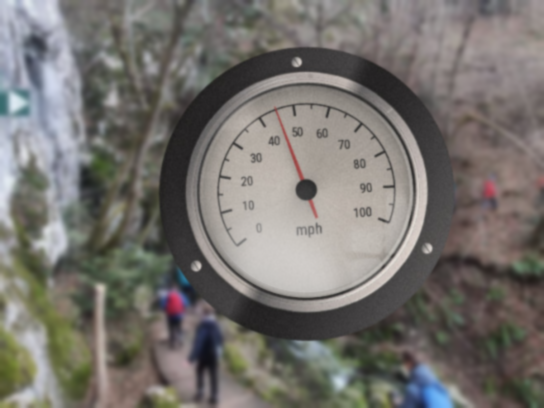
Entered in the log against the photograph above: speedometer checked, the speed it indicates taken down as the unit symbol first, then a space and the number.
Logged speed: mph 45
